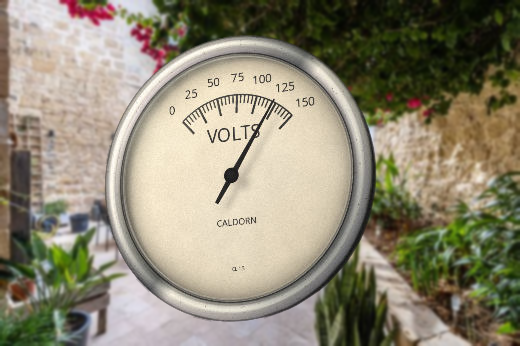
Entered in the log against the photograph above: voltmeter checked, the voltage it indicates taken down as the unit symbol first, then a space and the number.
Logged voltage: V 125
